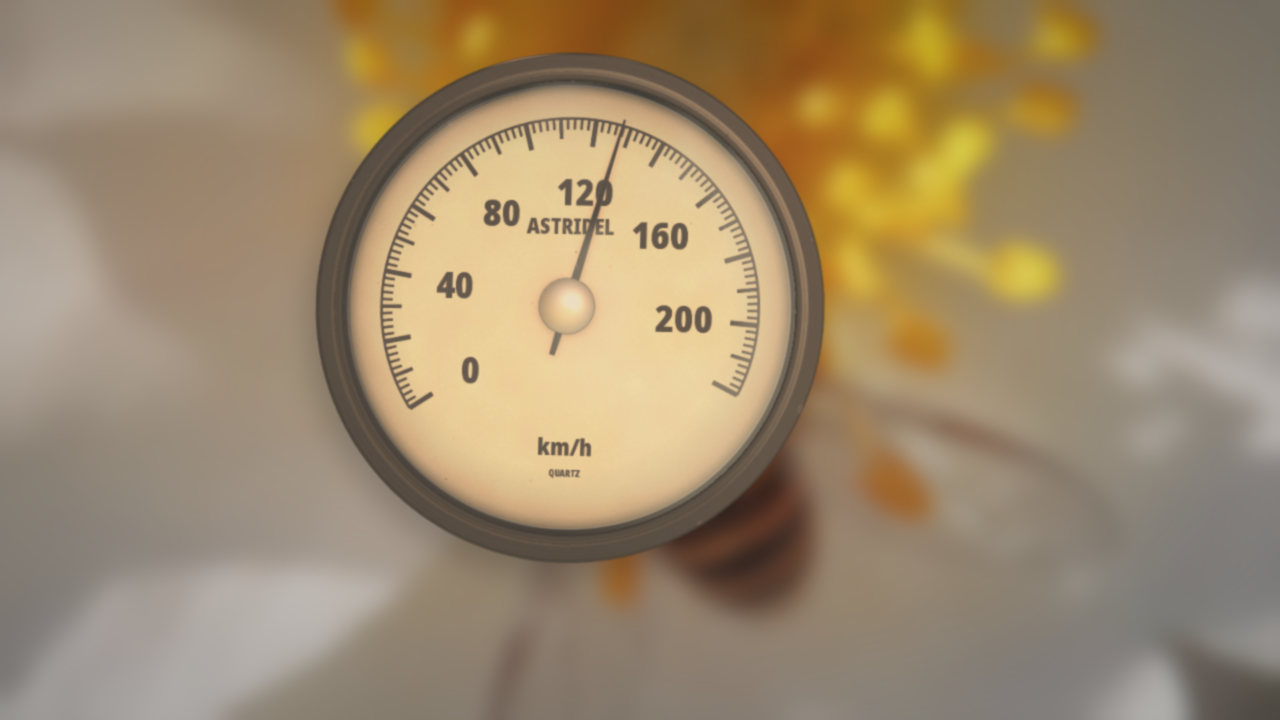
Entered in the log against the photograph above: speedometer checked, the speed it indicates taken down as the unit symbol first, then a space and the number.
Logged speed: km/h 128
